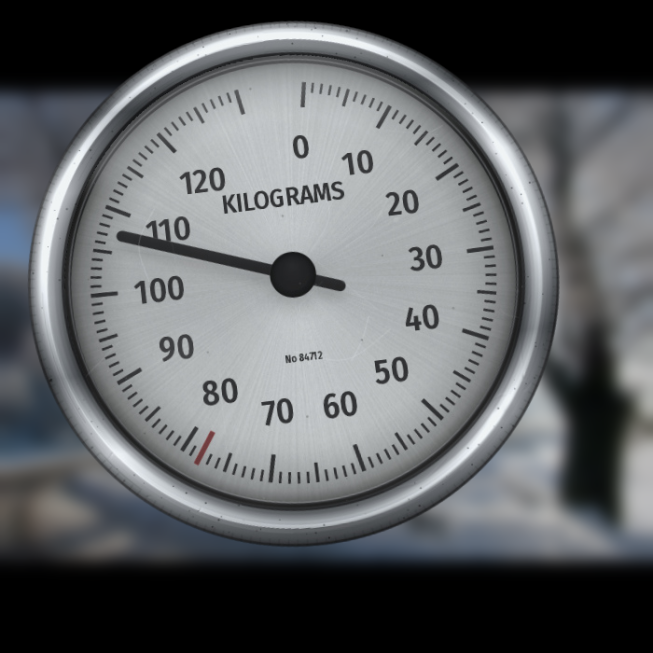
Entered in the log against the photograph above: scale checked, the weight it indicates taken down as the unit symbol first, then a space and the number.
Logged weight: kg 107
